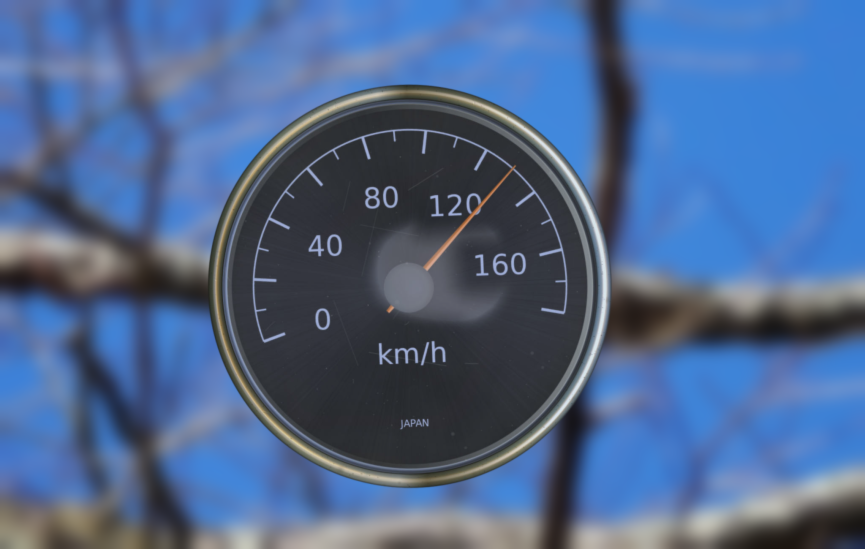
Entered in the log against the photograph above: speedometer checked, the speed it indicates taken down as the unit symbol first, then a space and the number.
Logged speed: km/h 130
